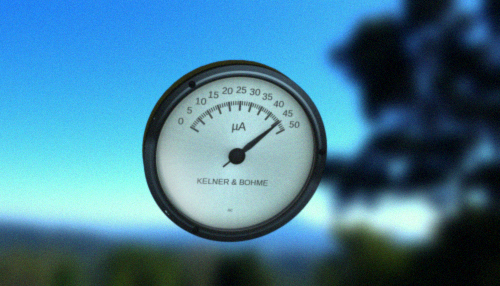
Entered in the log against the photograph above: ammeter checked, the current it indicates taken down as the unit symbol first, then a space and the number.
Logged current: µA 45
